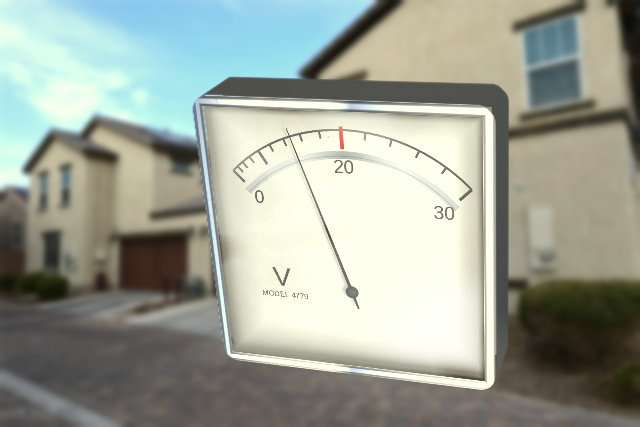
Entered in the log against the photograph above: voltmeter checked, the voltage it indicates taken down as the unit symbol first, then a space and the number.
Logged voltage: V 15
